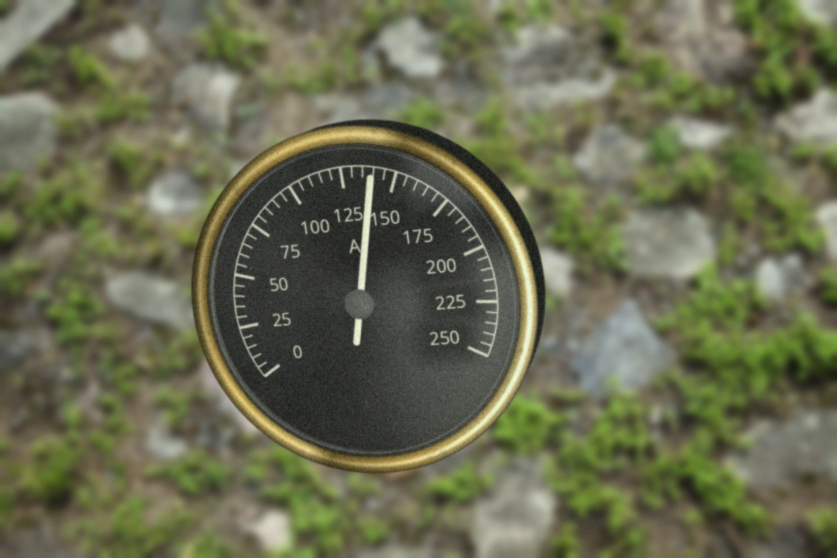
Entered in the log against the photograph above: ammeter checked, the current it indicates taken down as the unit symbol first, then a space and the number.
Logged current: A 140
